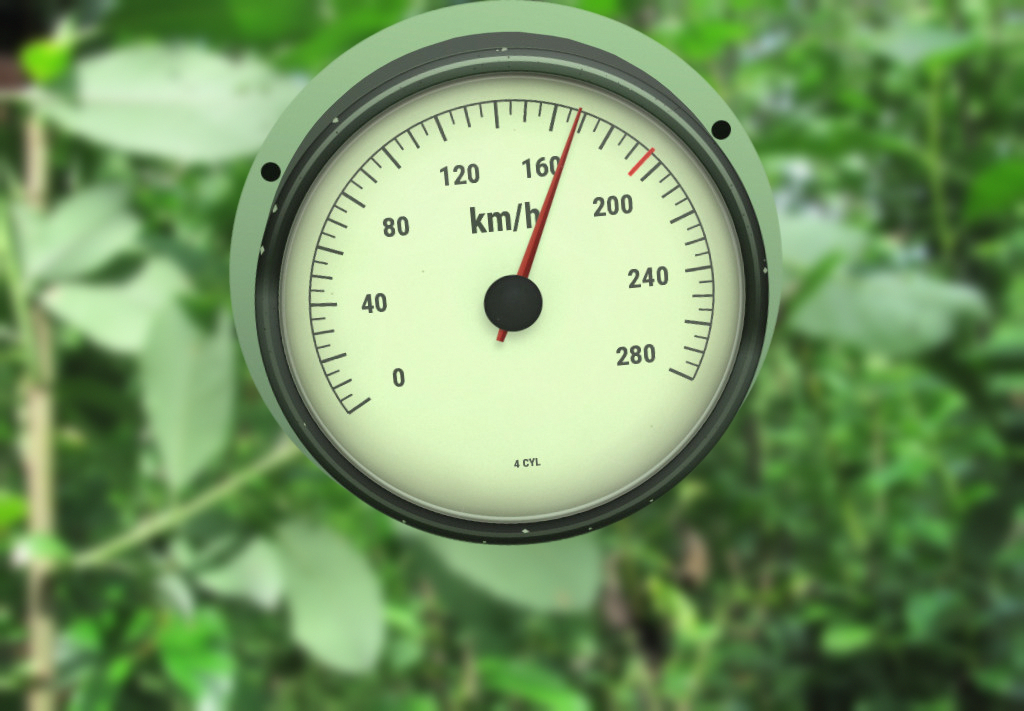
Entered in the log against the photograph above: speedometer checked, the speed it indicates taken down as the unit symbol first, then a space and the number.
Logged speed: km/h 167.5
